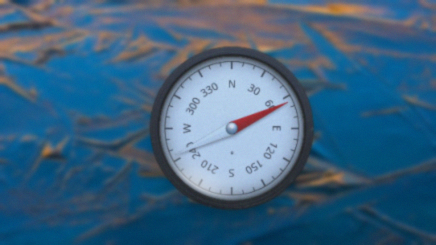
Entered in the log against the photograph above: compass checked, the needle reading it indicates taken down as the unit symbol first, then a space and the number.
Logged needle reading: ° 65
